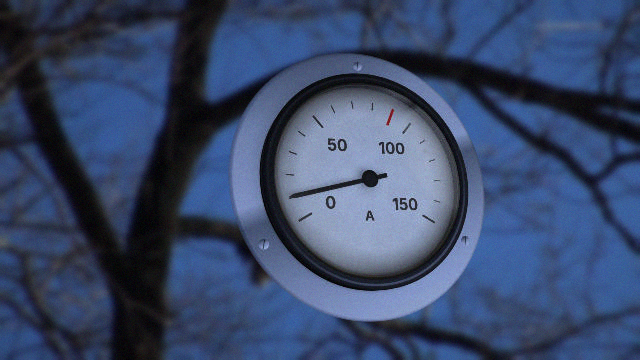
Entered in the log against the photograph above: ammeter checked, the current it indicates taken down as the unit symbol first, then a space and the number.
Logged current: A 10
